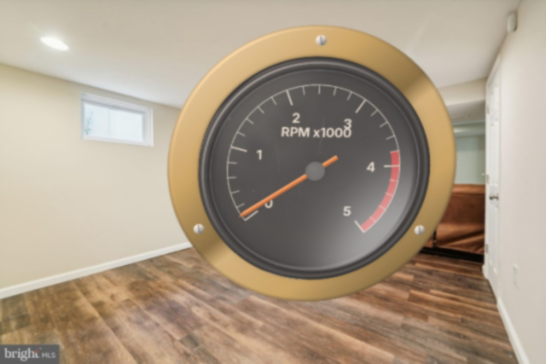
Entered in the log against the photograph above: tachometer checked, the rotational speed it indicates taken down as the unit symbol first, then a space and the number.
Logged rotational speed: rpm 100
